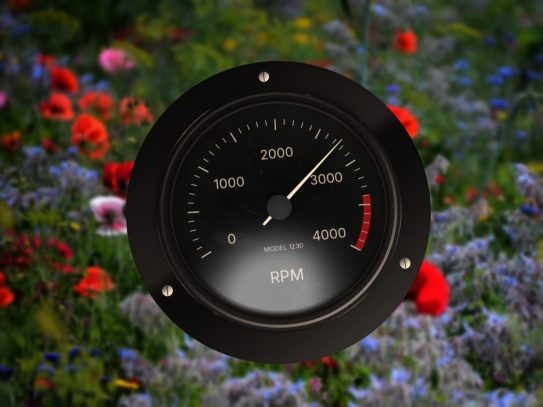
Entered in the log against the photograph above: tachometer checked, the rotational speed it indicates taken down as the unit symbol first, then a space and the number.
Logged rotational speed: rpm 2750
